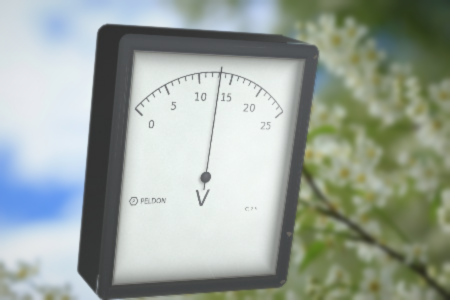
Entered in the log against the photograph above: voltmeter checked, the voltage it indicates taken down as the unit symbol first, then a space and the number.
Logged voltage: V 13
